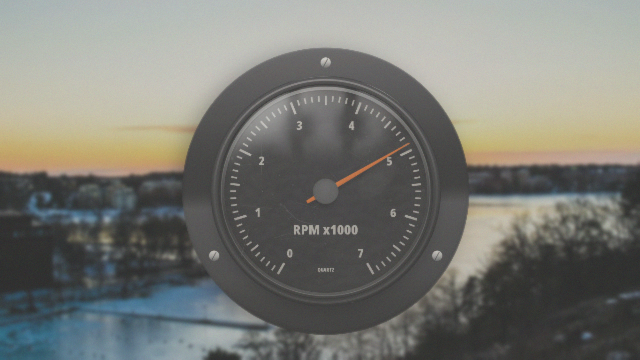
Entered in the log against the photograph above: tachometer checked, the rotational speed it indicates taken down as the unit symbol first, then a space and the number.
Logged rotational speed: rpm 4900
